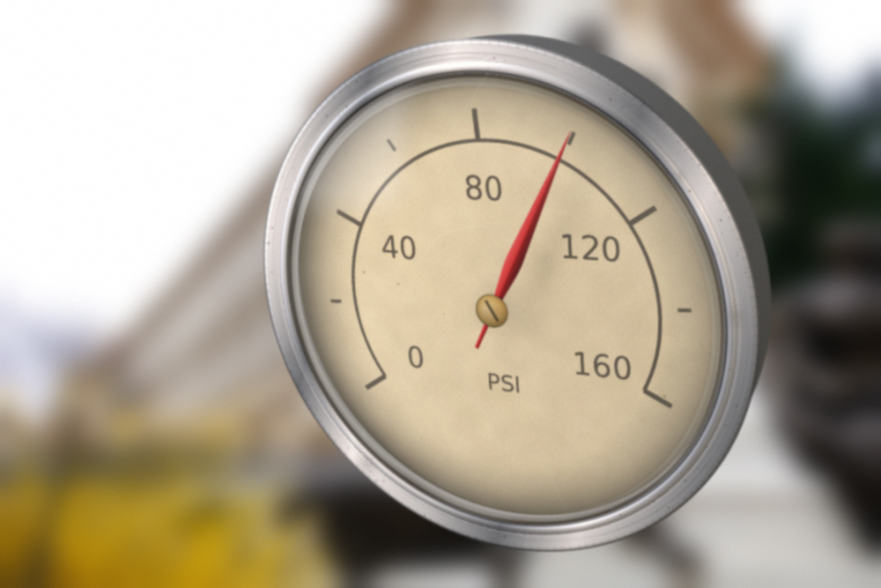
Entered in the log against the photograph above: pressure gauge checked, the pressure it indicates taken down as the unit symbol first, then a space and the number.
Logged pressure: psi 100
